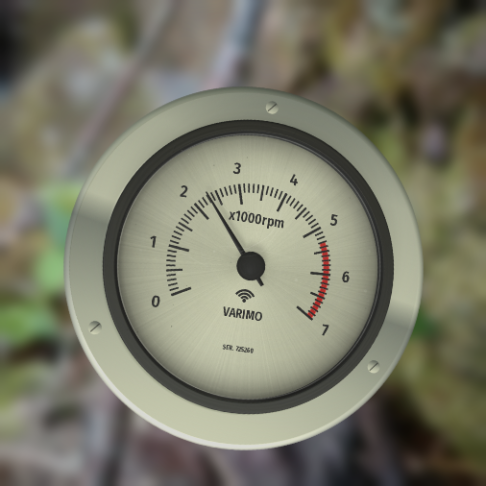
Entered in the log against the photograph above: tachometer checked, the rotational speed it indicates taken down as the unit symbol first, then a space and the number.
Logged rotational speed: rpm 2300
